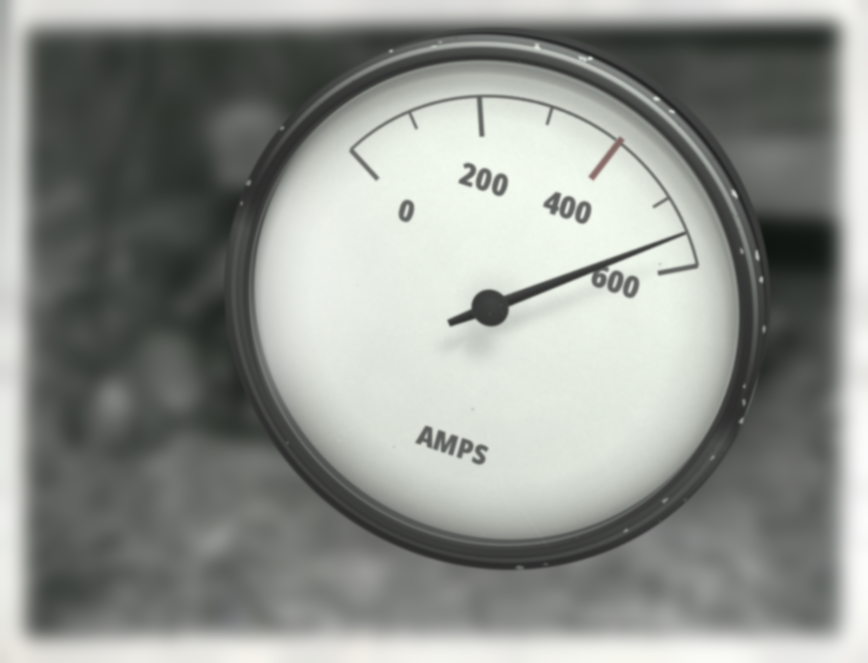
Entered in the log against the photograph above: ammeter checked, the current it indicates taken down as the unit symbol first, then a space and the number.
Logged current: A 550
